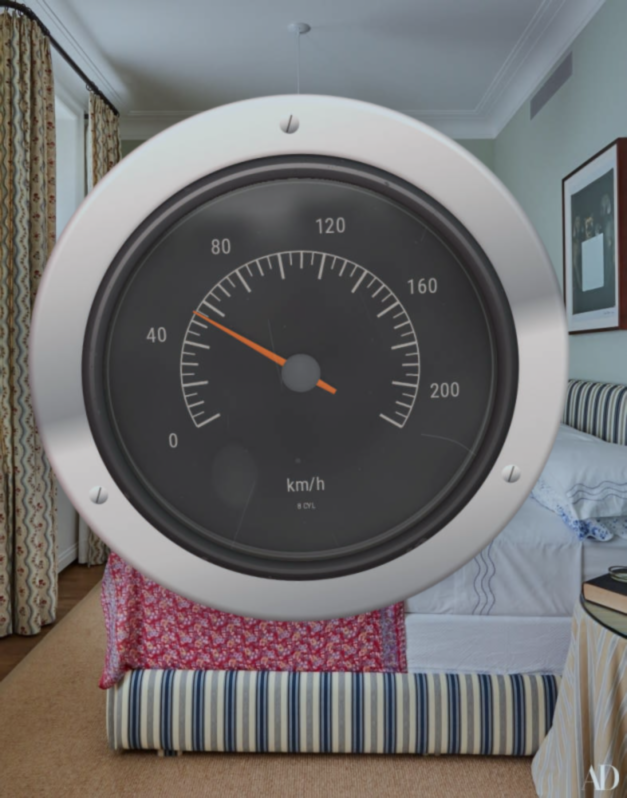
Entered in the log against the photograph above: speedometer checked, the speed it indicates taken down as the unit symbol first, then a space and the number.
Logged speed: km/h 55
